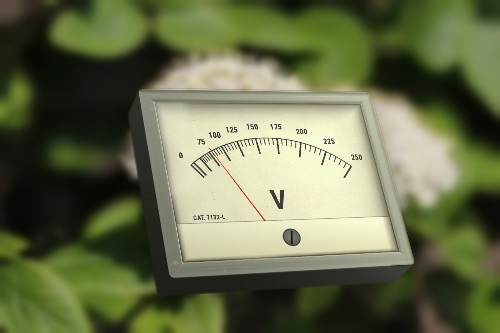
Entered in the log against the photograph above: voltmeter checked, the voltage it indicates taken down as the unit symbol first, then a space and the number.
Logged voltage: V 75
